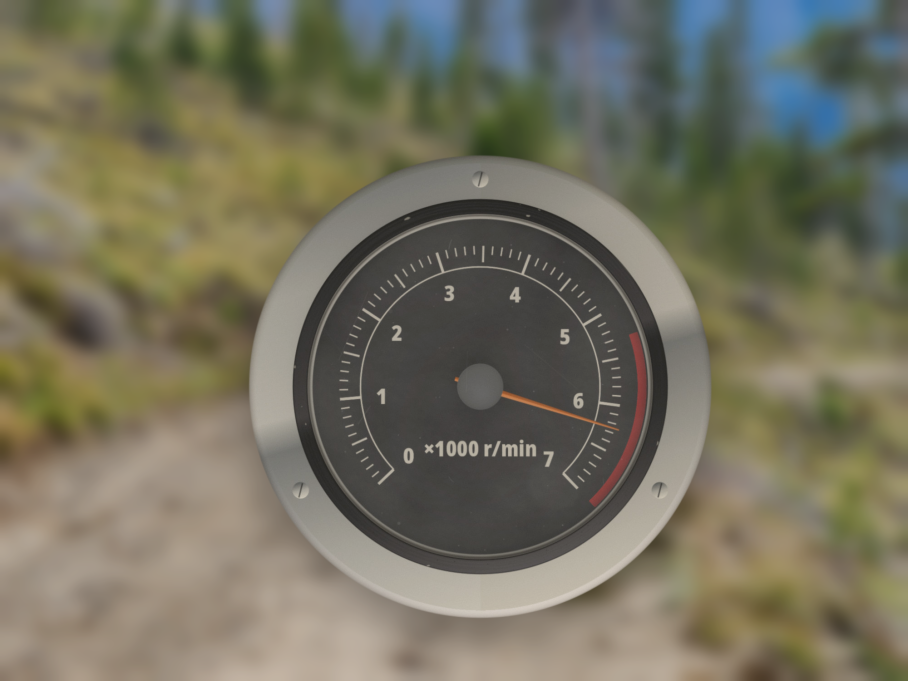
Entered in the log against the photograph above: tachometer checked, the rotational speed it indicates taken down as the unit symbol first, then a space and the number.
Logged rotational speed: rpm 6250
